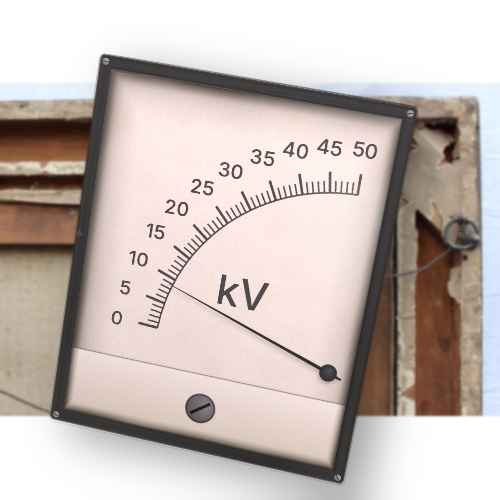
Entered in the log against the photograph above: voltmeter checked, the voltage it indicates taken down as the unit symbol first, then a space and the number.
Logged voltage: kV 9
